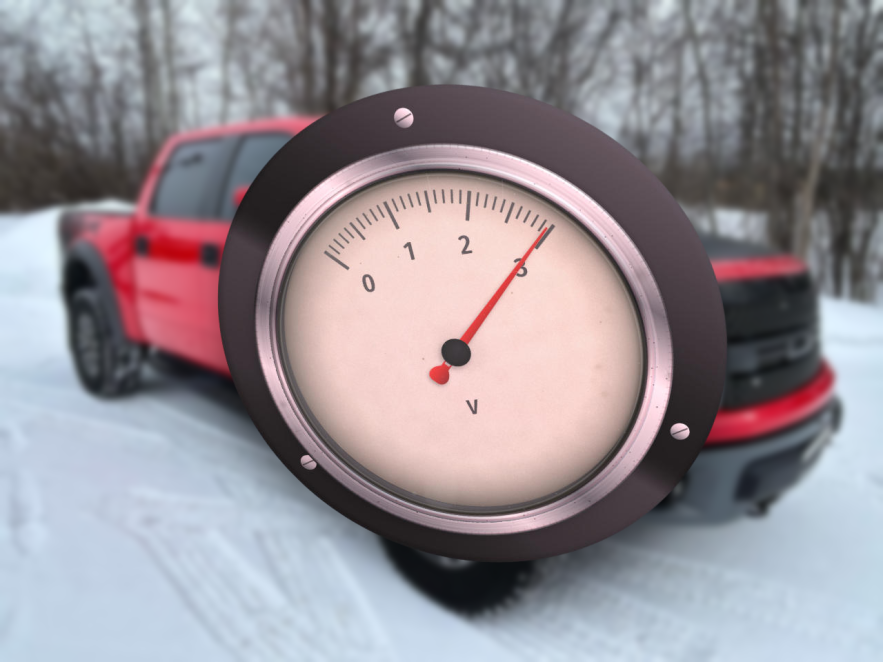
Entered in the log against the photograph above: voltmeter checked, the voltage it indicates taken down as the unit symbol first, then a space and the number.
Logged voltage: V 2.95
